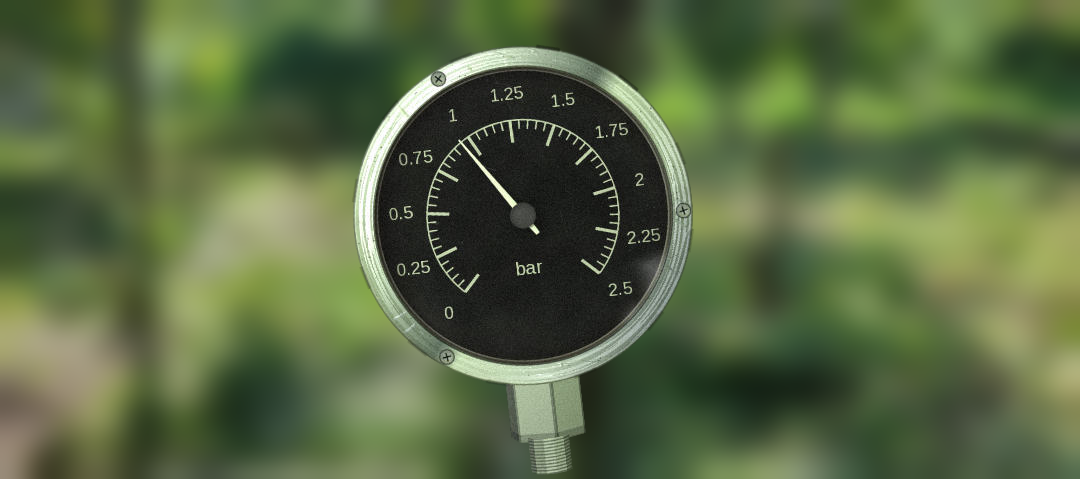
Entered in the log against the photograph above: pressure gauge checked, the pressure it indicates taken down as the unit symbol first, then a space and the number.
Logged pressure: bar 0.95
